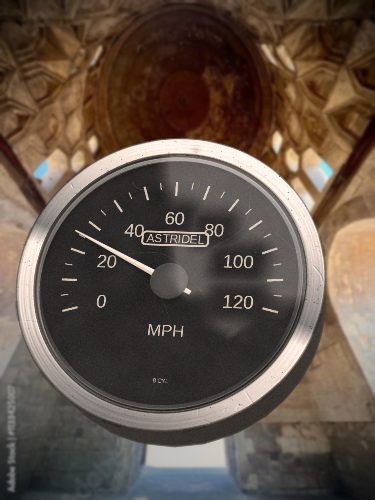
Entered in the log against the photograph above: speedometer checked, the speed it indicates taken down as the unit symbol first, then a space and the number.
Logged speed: mph 25
